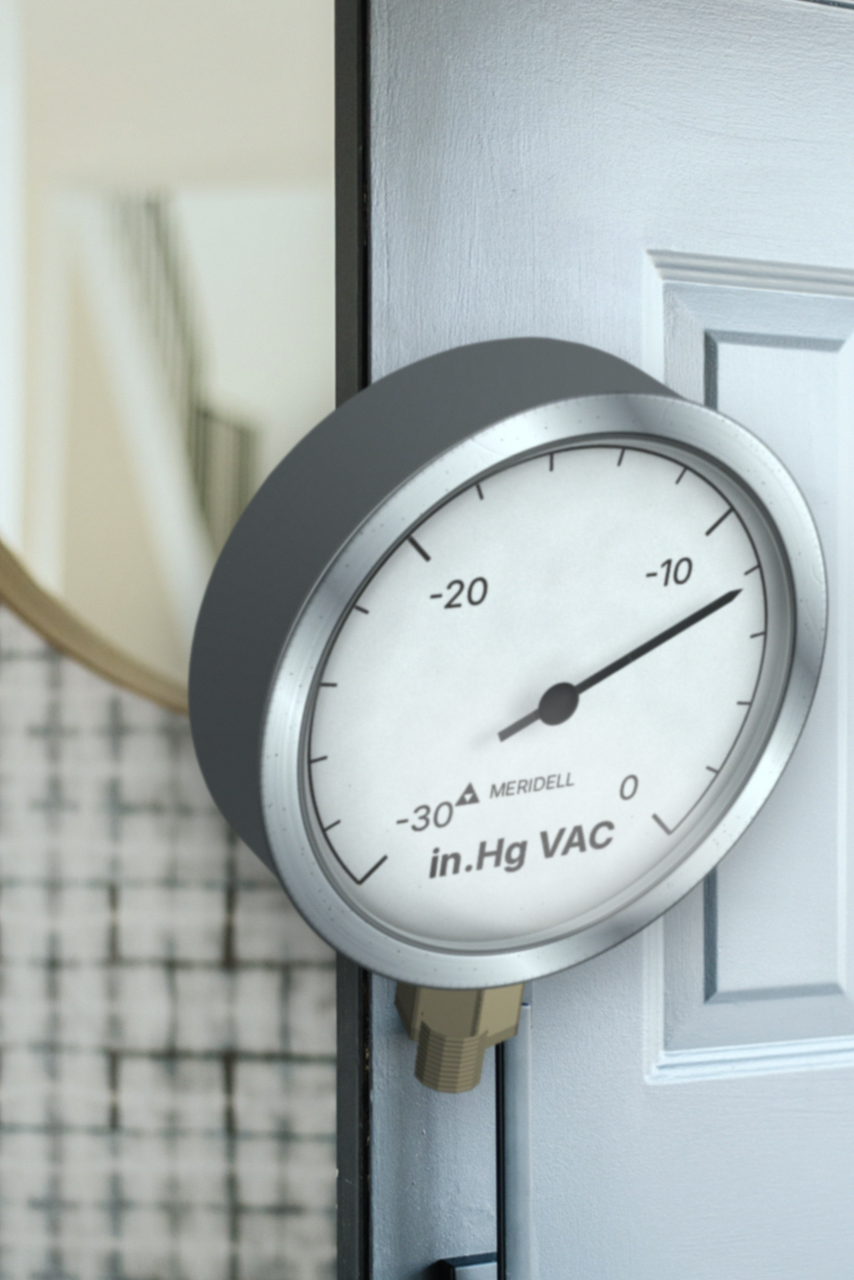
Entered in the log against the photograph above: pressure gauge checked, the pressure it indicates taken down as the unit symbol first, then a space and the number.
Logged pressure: inHg -8
